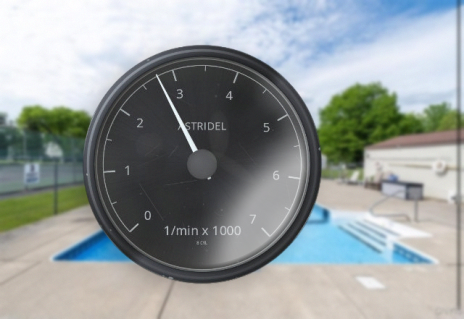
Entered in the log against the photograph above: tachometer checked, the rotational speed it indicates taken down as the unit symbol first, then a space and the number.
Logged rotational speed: rpm 2750
